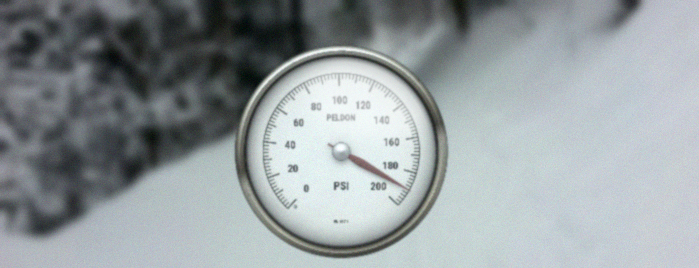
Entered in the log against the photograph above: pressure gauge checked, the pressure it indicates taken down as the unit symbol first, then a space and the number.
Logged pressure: psi 190
